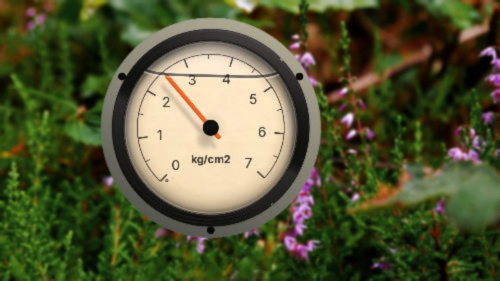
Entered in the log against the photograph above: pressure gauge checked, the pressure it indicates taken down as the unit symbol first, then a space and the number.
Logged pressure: kg/cm² 2.5
